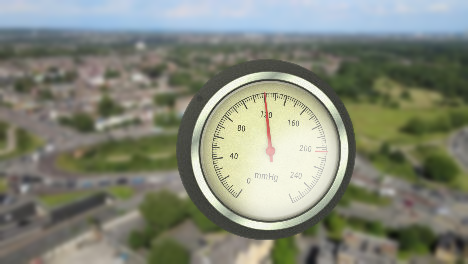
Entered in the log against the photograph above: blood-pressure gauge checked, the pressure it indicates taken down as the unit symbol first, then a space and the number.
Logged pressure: mmHg 120
